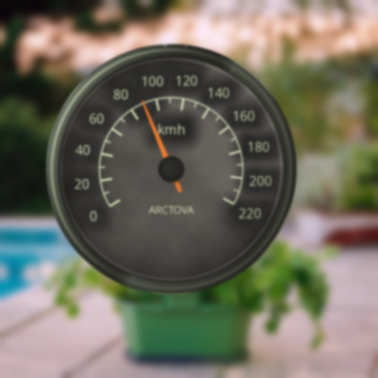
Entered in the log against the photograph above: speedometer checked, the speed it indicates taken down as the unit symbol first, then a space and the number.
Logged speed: km/h 90
